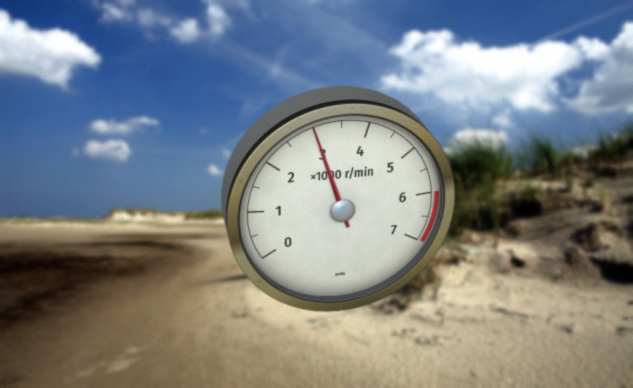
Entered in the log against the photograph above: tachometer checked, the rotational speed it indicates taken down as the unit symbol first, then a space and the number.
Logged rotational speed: rpm 3000
